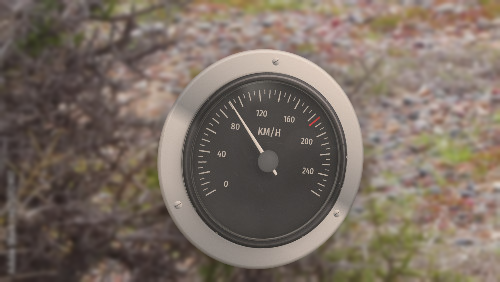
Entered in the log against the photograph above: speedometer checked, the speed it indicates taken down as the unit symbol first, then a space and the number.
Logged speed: km/h 90
